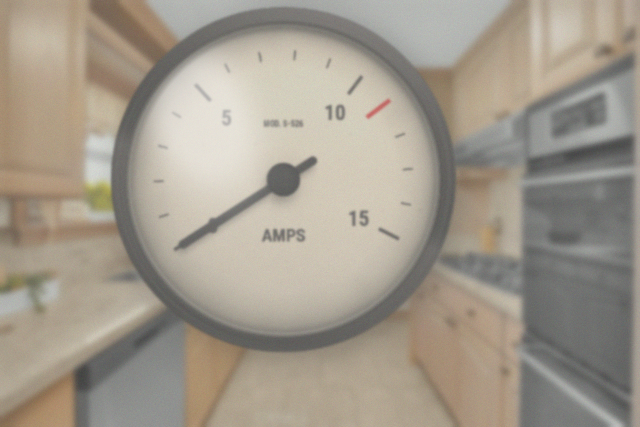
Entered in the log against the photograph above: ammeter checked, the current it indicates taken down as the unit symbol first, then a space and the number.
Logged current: A 0
